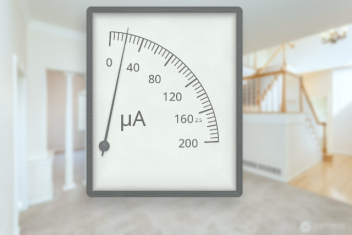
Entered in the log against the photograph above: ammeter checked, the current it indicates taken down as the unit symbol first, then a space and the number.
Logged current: µA 20
